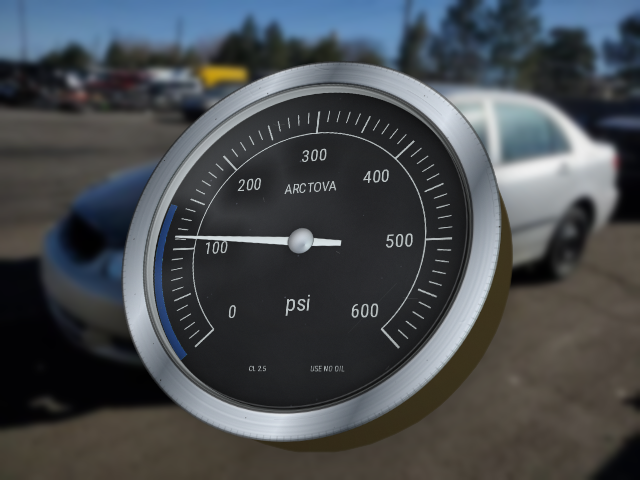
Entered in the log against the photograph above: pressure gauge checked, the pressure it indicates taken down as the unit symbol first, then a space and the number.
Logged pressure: psi 110
